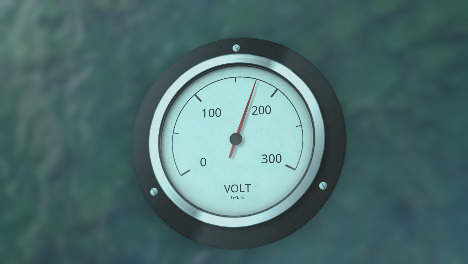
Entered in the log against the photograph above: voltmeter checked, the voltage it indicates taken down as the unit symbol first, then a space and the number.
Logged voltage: V 175
